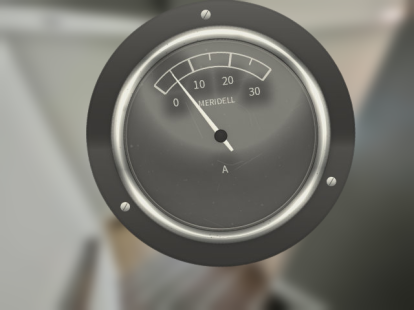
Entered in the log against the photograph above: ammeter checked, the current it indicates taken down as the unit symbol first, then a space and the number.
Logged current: A 5
